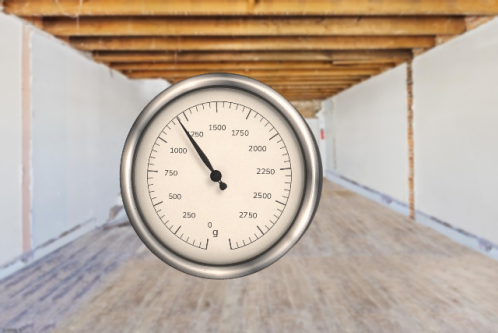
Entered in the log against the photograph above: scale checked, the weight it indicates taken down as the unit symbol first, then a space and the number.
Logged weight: g 1200
